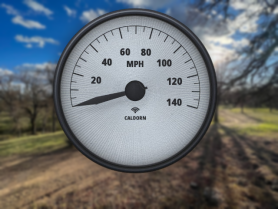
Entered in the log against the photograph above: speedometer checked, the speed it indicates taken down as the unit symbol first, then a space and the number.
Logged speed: mph 0
